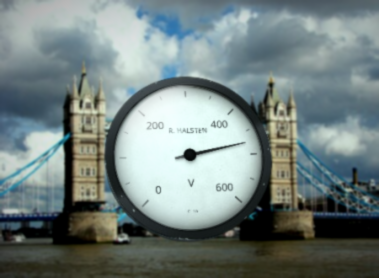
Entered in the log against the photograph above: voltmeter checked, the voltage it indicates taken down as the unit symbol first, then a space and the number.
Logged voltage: V 475
